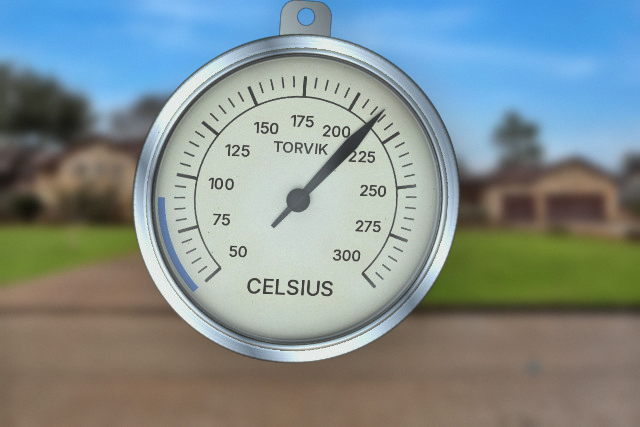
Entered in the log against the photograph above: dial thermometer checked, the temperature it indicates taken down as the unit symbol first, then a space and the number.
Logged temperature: °C 212.5
